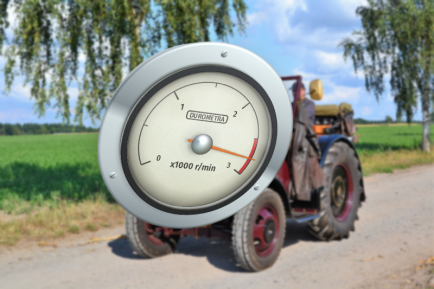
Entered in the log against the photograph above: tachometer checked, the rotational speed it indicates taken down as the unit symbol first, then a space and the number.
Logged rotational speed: rpm 2750
